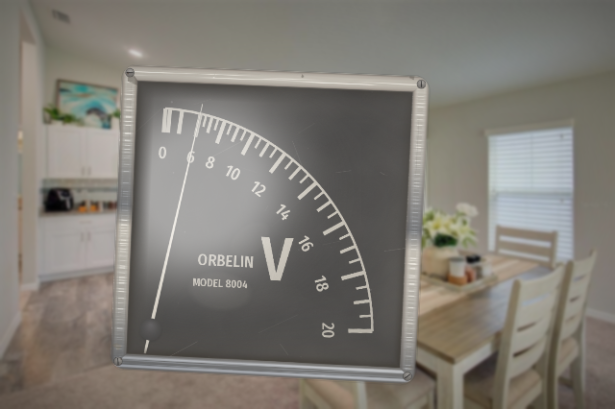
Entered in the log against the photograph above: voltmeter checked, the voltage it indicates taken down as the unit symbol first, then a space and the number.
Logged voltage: V 6
